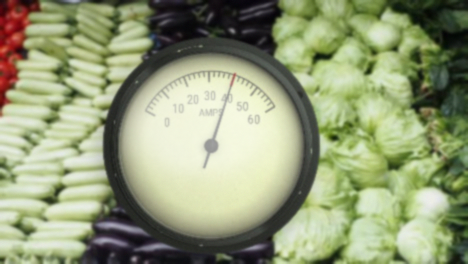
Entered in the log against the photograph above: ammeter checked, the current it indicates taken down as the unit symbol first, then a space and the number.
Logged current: A 40
